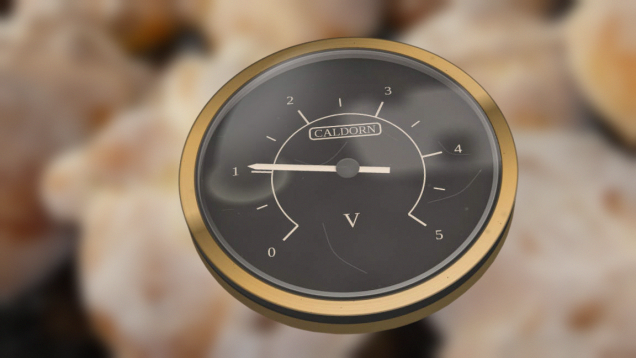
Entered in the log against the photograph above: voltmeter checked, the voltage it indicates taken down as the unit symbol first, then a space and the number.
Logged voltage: V 1
